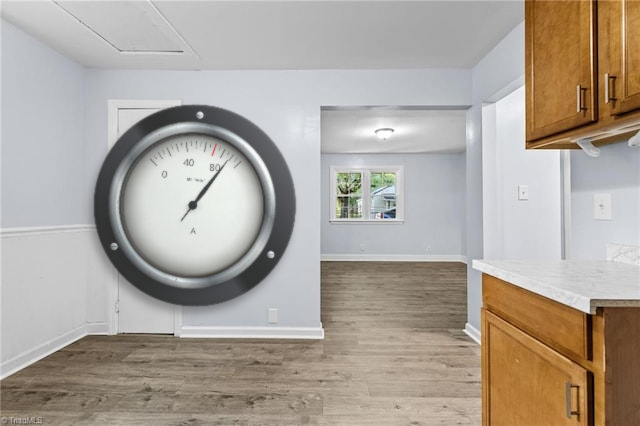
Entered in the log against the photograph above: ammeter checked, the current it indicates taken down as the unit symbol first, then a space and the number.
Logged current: A 90
